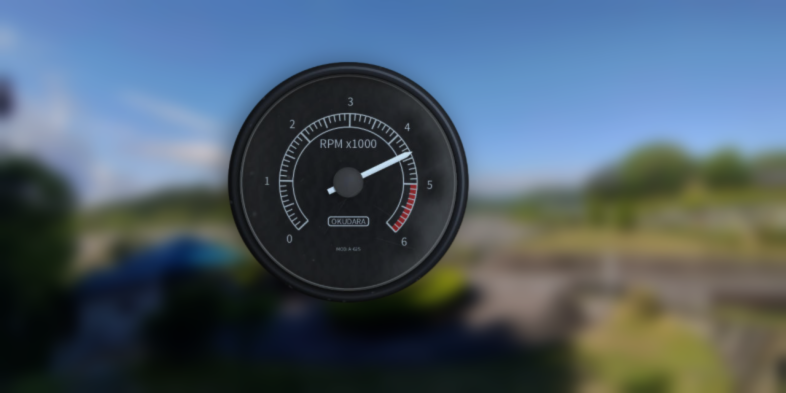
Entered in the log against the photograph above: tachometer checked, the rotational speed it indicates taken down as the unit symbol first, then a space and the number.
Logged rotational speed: rpm 4400
